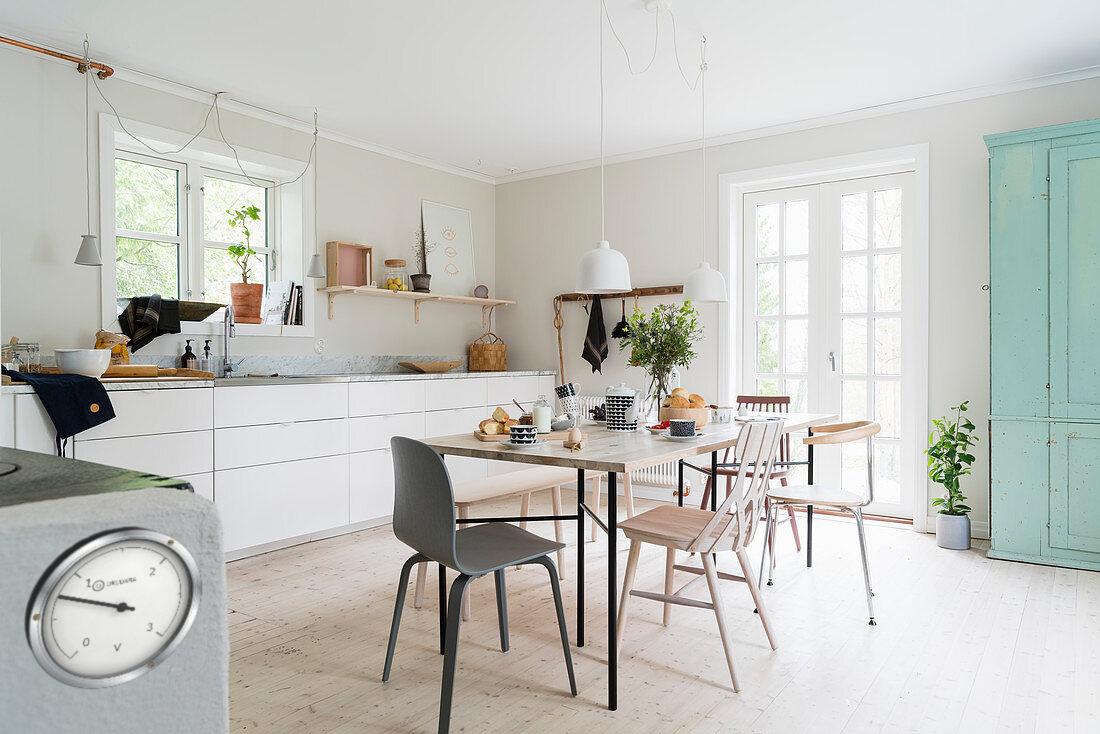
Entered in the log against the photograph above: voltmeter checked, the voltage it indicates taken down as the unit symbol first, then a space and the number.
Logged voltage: V 0.75
